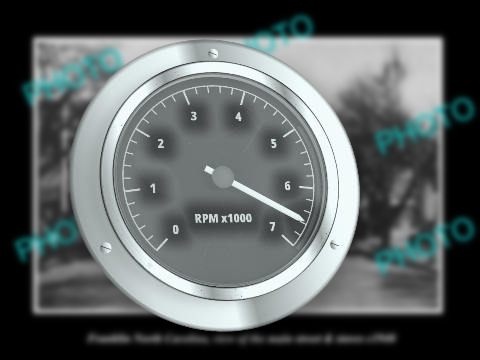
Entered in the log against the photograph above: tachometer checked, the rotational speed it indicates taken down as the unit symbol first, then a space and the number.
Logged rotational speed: rpm 6600
